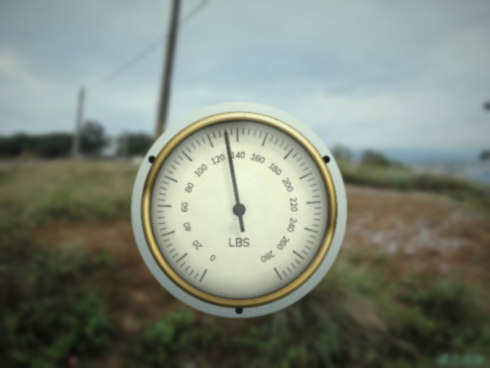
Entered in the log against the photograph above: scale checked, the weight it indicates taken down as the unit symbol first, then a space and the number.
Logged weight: lb 132
